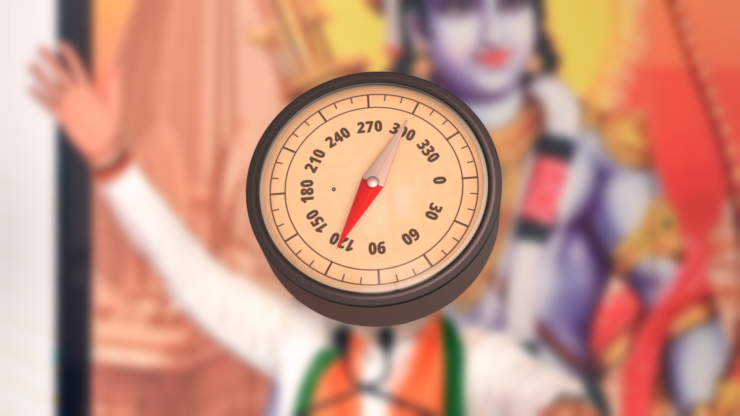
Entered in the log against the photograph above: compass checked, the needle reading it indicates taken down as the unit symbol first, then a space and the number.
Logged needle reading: ° 120
